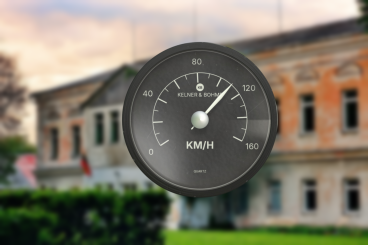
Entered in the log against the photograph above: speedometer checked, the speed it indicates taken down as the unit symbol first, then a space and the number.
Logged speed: km/h 110
